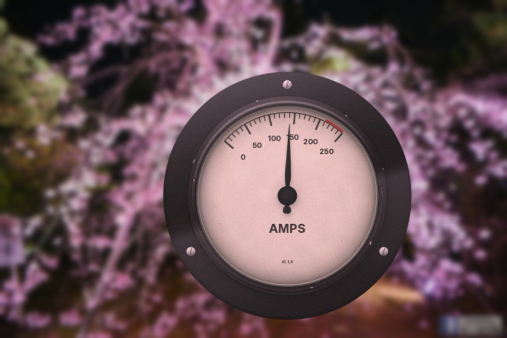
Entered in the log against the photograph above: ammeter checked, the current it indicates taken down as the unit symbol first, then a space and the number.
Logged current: A 140
